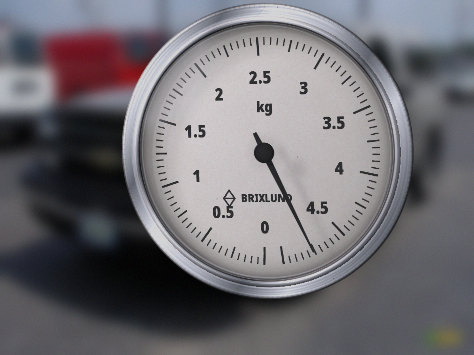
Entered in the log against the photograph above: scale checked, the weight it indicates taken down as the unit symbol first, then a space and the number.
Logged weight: kg 4.75
